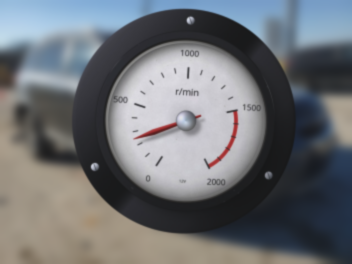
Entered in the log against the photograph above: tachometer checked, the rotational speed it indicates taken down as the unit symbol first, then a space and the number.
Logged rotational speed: rpm 250
